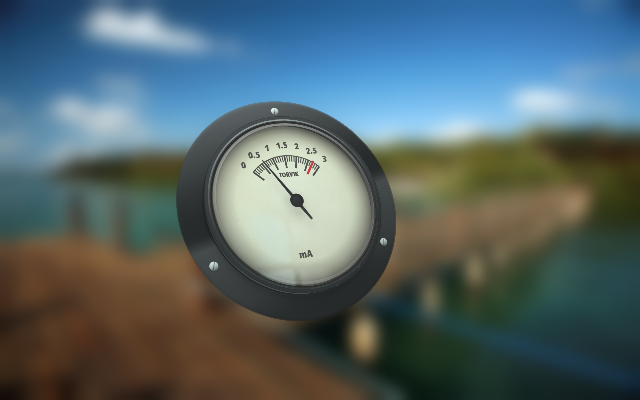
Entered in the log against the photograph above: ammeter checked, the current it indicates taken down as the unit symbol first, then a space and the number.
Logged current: mA 0.5
